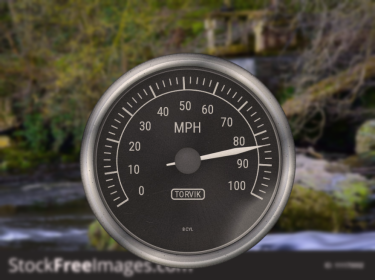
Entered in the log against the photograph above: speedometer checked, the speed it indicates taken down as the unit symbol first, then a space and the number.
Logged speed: mph 84
